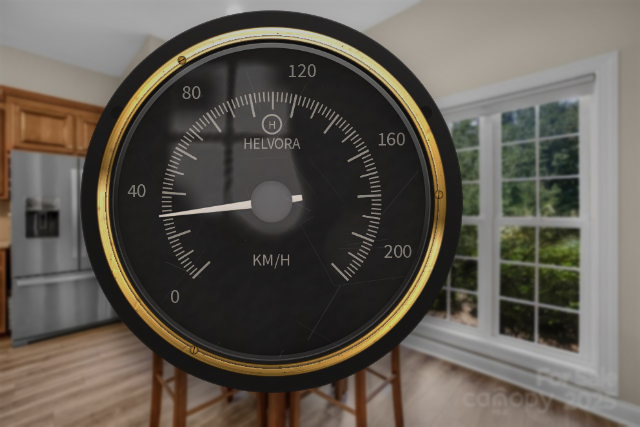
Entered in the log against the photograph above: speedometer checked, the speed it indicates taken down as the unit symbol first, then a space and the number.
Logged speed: km/h 30
